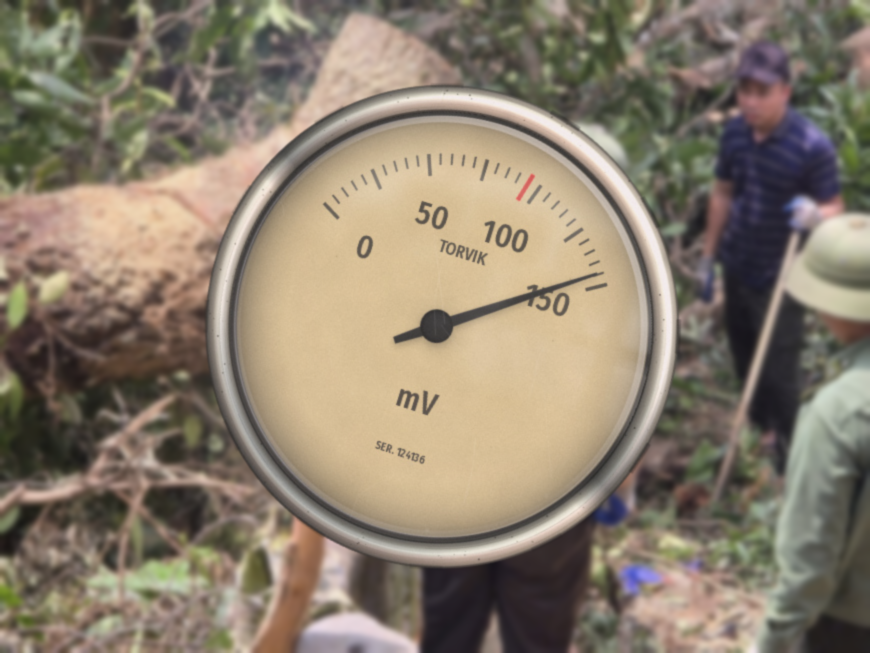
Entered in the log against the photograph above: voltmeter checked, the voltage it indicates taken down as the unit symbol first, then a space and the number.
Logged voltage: mV 145
